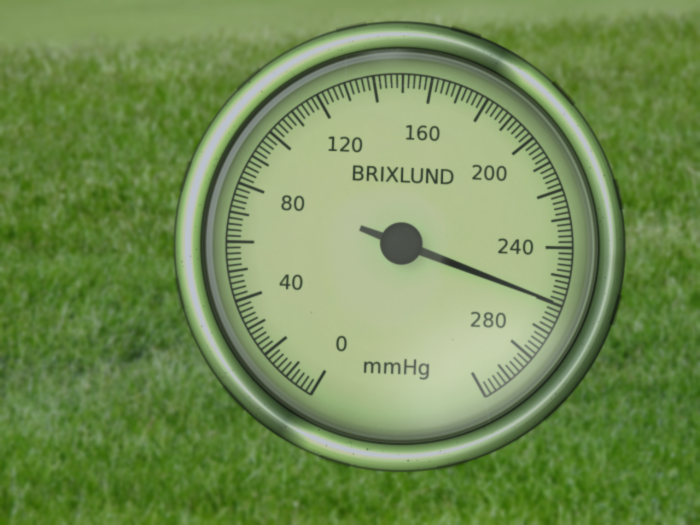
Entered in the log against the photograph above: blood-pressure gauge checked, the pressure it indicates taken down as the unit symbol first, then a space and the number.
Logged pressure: mmHg 260
